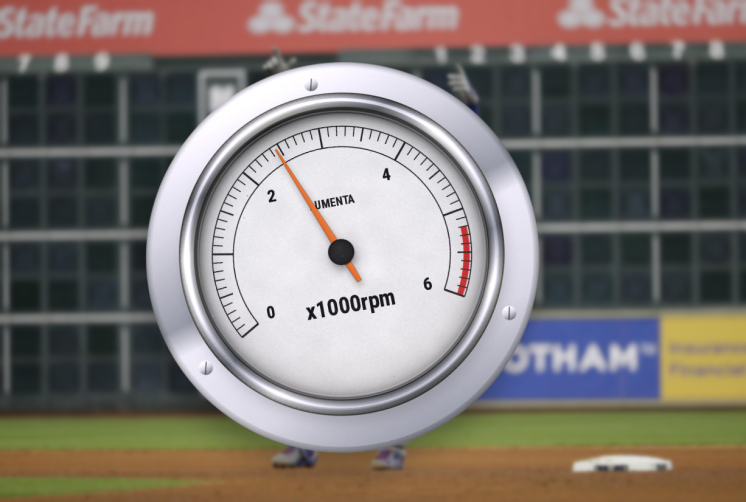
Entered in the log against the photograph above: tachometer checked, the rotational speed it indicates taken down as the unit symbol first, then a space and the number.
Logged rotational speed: rpm 2450
